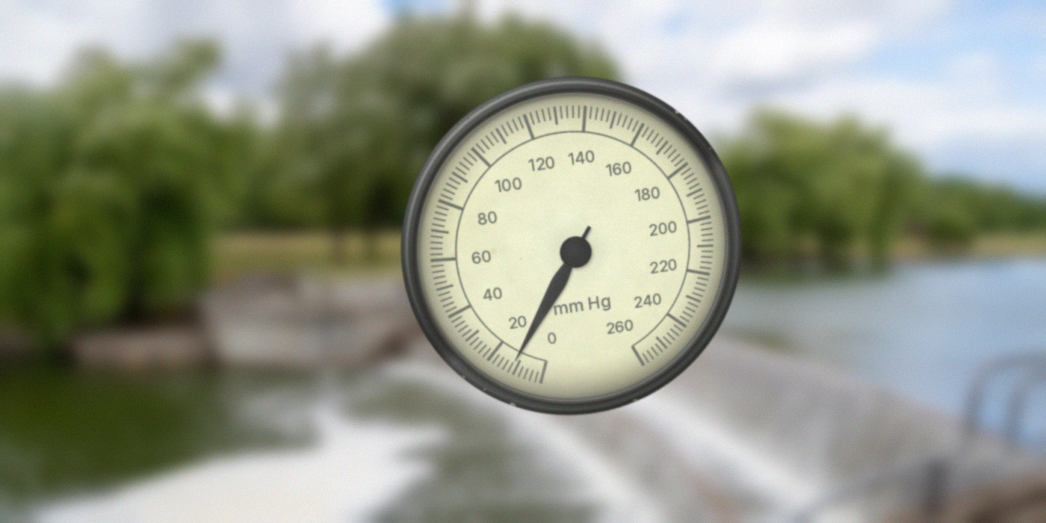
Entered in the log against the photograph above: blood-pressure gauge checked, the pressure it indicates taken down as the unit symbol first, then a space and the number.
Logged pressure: mmHg 12
